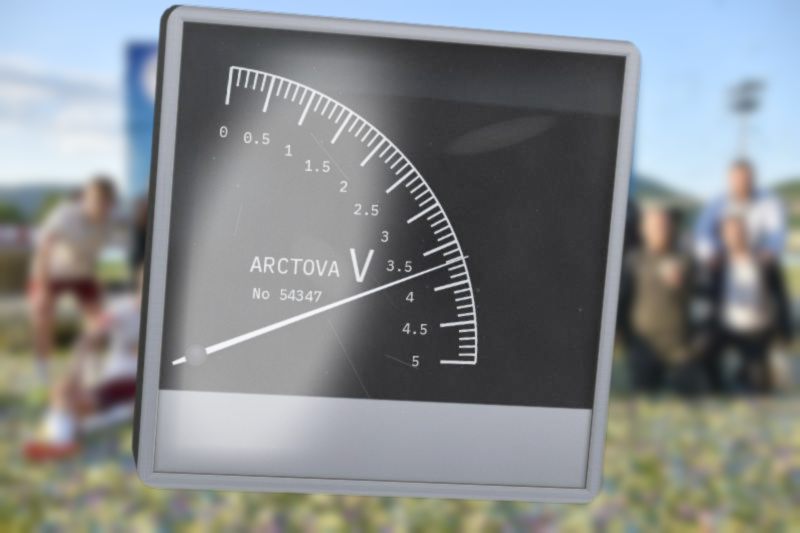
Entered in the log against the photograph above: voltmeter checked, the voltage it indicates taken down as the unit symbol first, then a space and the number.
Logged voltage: V 3.7
